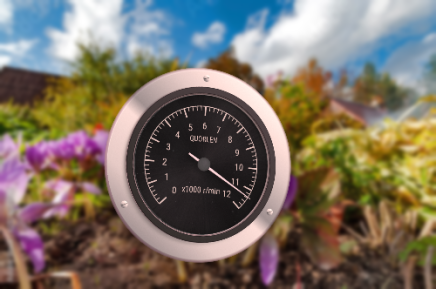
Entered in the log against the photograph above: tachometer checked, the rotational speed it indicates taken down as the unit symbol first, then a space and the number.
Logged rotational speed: rpm 11400
